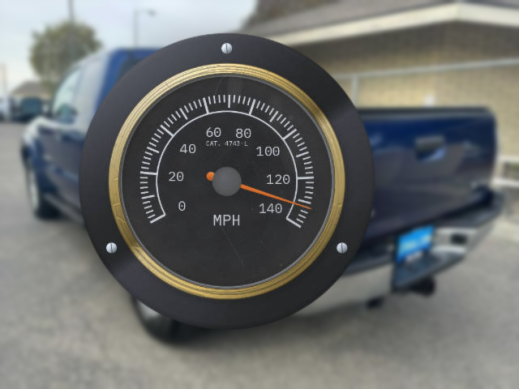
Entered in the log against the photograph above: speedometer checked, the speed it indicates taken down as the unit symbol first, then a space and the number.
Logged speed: mph 132
